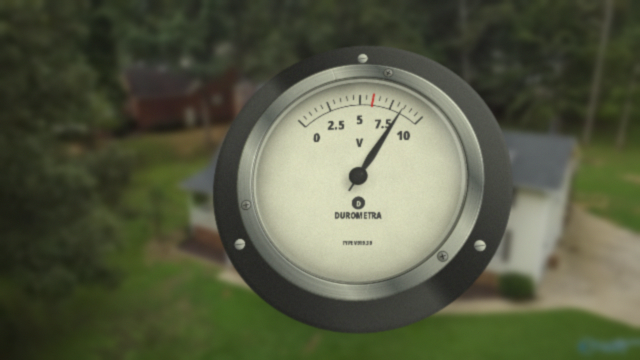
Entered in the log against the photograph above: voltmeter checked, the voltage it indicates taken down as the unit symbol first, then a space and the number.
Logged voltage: V 8.5
